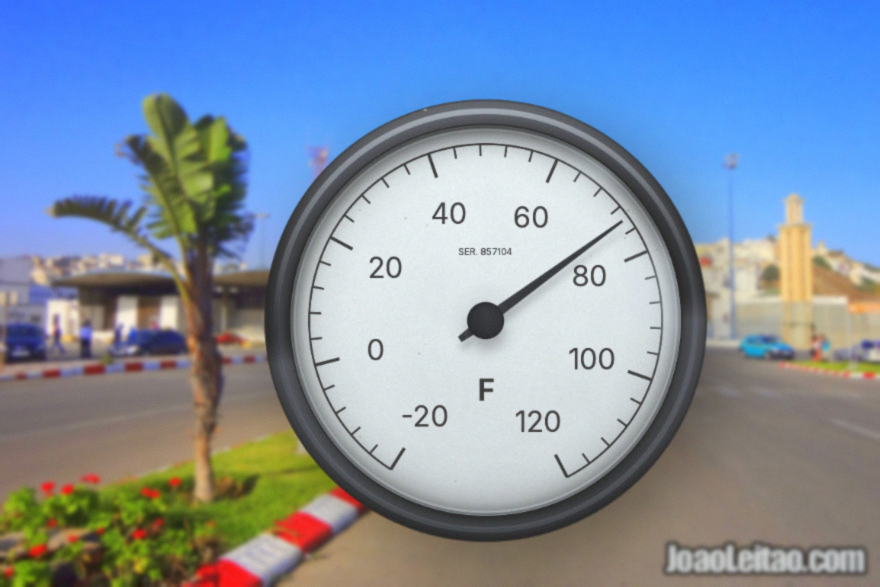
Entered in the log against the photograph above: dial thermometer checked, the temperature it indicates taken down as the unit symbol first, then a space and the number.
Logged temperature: °F 74
